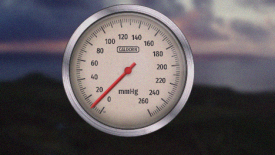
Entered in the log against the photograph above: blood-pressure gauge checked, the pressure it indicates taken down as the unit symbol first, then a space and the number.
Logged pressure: mmHg 10
